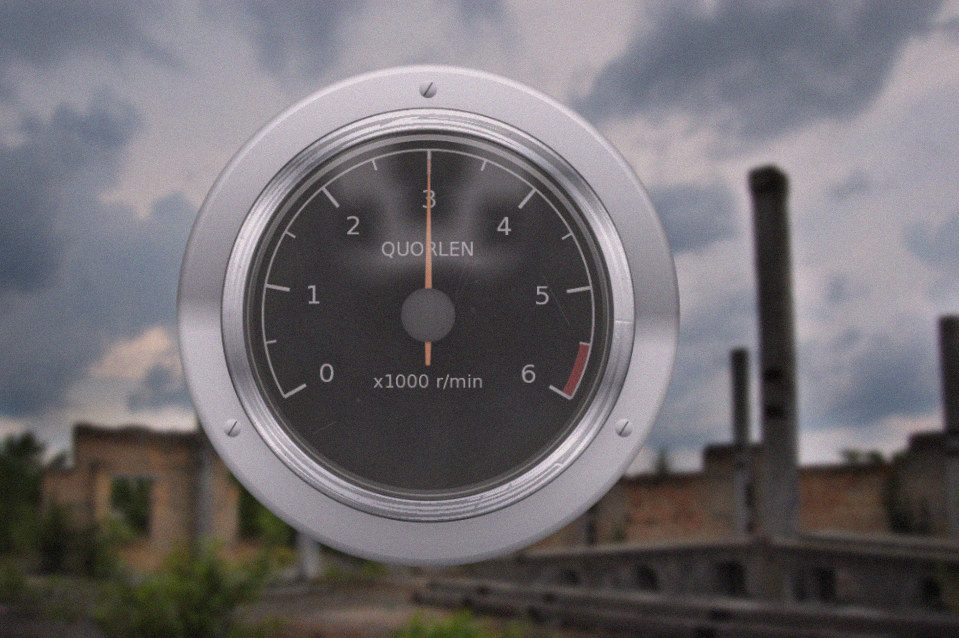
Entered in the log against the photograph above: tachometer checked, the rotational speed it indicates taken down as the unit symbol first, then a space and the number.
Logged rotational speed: rpm 3000
